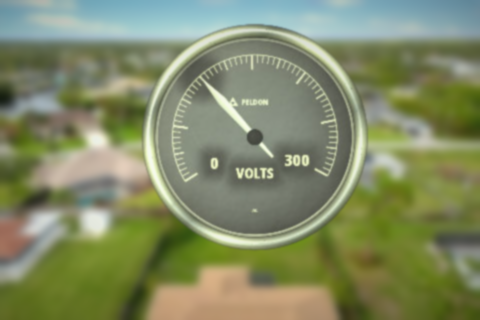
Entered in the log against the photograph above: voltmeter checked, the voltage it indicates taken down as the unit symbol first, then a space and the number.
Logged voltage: V 100
